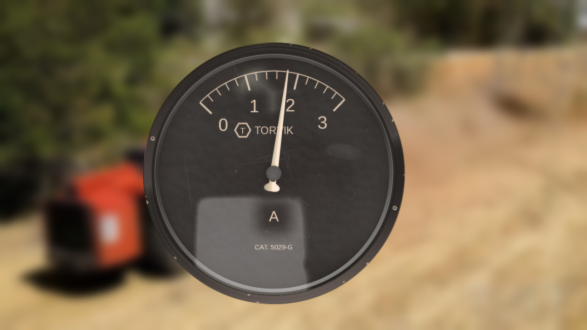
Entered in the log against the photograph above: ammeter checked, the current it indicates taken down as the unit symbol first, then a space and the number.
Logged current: A 1.8
